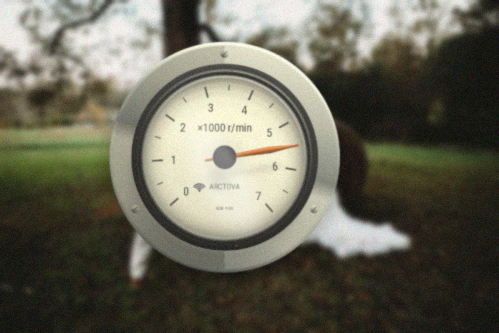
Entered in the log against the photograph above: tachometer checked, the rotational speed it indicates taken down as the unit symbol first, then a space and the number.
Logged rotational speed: rpm 5500
